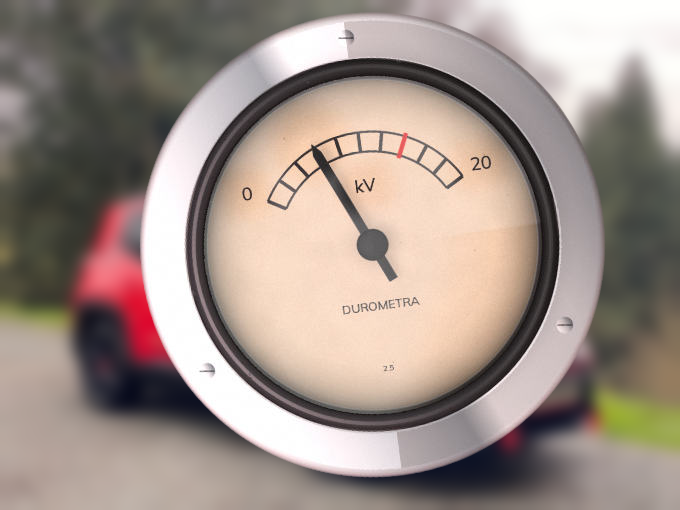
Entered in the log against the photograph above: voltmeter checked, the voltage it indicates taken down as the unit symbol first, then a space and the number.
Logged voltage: kV 6
